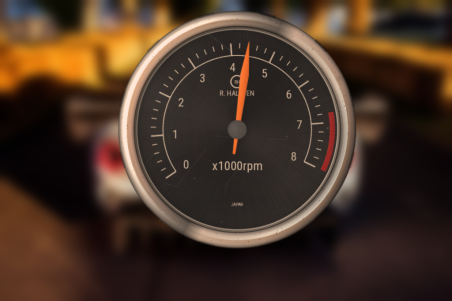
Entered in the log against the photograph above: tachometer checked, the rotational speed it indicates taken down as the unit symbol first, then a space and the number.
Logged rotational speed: rpm 4400
